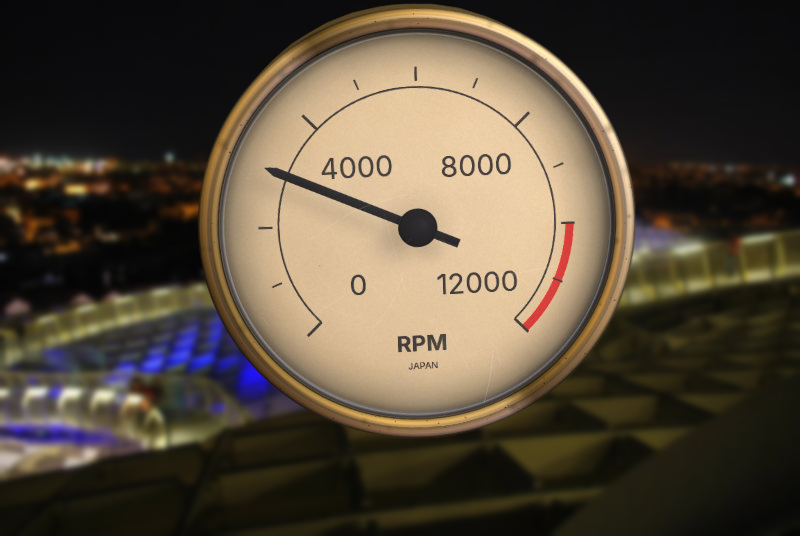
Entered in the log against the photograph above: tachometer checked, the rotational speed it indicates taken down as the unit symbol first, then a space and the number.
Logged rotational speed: rpm 3000
